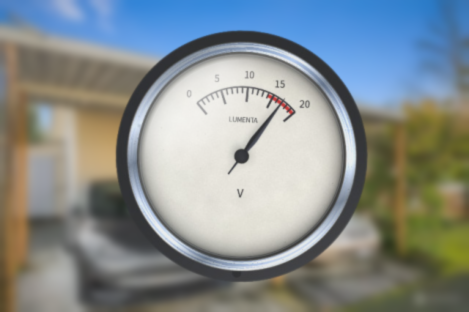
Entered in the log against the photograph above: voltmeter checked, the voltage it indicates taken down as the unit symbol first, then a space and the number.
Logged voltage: V 17
